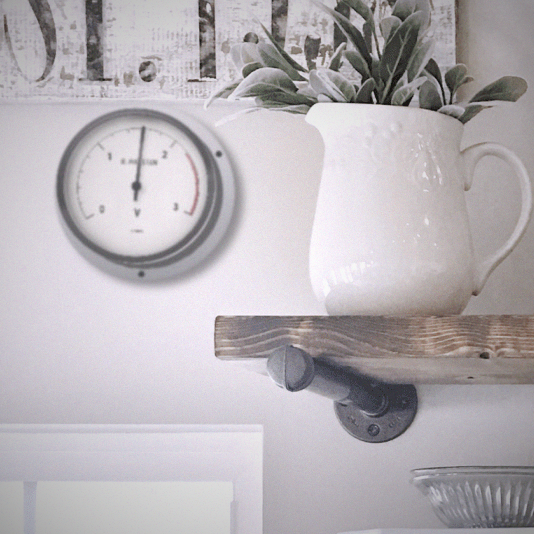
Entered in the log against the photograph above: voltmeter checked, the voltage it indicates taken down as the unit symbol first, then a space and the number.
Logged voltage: V 1.6
